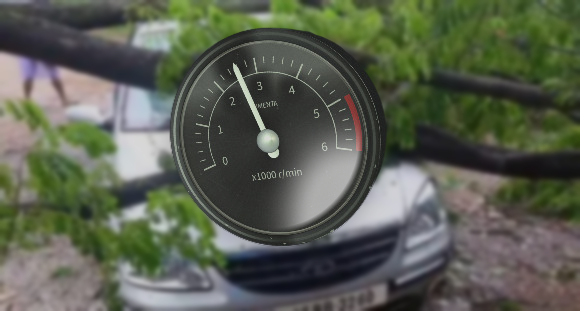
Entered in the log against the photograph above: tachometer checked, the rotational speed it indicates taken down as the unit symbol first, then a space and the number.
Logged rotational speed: rpm 2600
